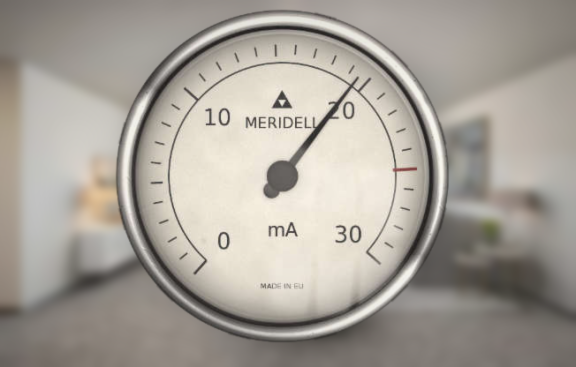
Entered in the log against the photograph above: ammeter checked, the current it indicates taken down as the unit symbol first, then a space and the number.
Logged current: mA 19.5
